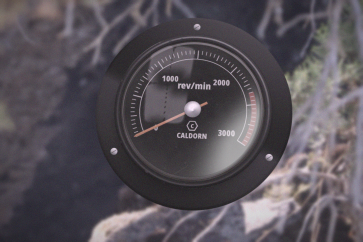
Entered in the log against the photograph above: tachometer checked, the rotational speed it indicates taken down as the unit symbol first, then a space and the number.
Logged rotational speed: rpm 0
